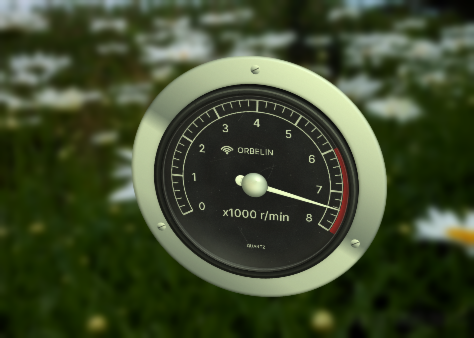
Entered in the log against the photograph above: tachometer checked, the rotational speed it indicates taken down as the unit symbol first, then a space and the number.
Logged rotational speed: rpm 7400
